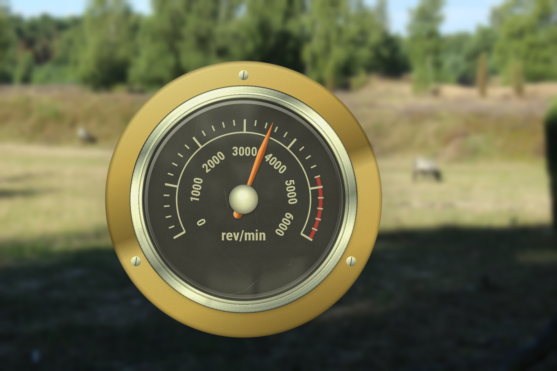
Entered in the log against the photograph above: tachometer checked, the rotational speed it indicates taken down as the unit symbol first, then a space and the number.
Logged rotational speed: rpm 3500
